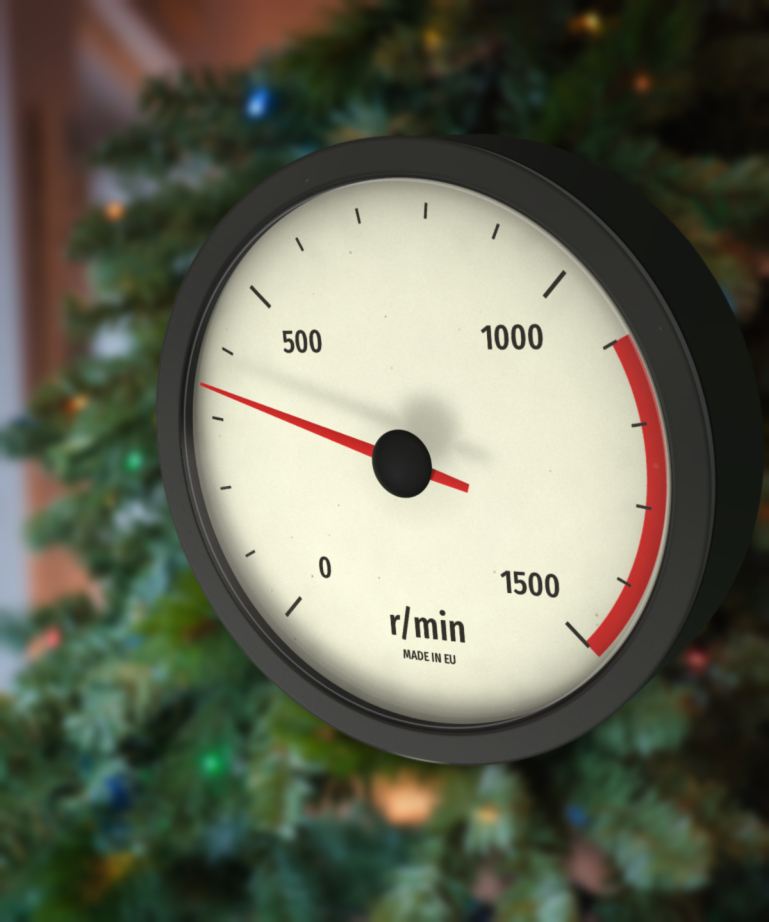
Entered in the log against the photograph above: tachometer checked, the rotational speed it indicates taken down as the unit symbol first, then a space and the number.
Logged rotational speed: rpm 350
